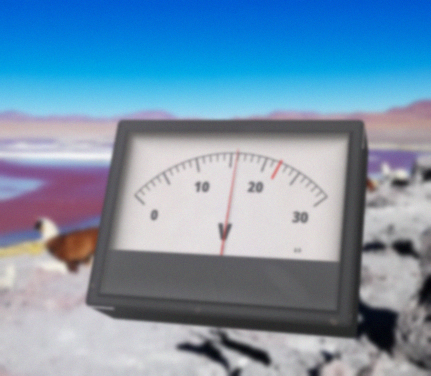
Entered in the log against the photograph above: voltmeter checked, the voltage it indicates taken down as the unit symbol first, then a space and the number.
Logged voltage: V 16
